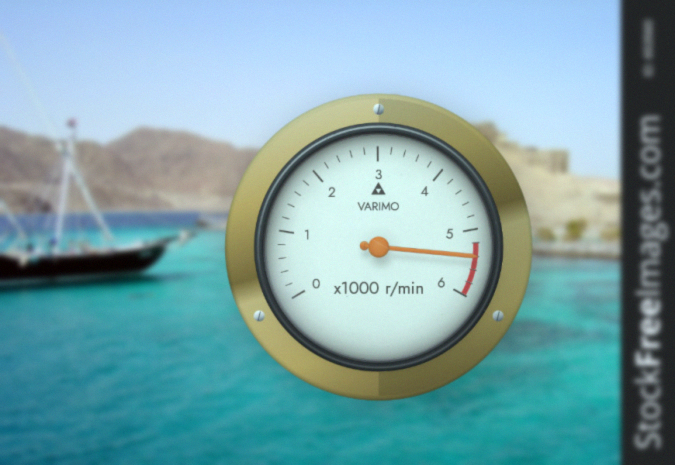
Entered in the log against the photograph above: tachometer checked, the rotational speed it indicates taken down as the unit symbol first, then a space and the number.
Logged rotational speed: rpm 5400
